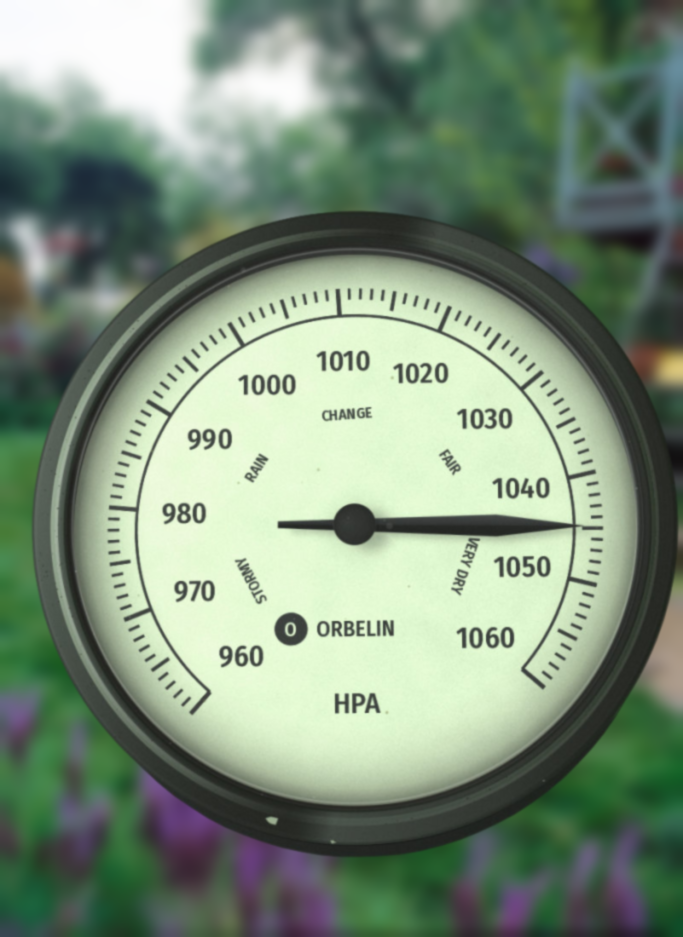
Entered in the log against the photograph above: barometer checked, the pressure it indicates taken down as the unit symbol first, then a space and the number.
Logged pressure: hPa 1045
